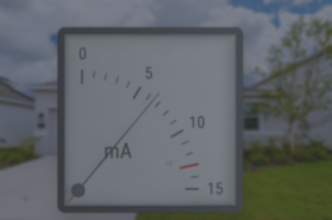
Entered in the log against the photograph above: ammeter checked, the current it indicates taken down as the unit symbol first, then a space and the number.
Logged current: mA 6.5
